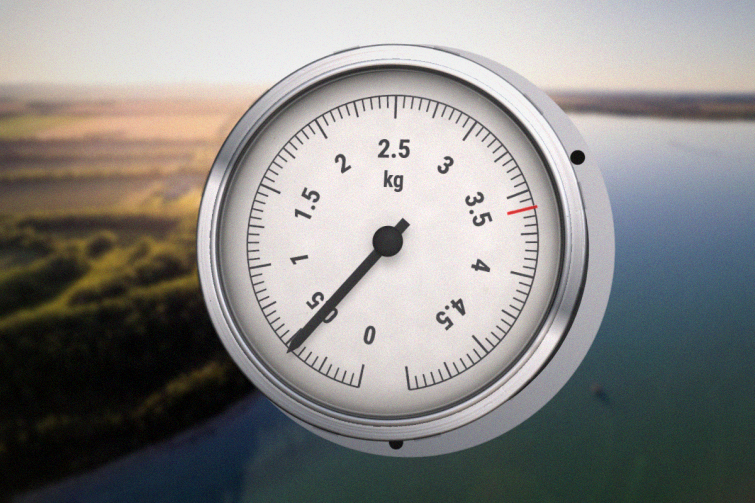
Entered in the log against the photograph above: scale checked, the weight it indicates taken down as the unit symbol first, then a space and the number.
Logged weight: kg 0.45
